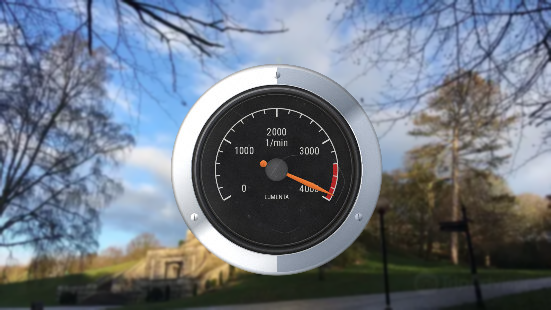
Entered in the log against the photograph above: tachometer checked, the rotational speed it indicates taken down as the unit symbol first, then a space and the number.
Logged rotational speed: rpm 3900
